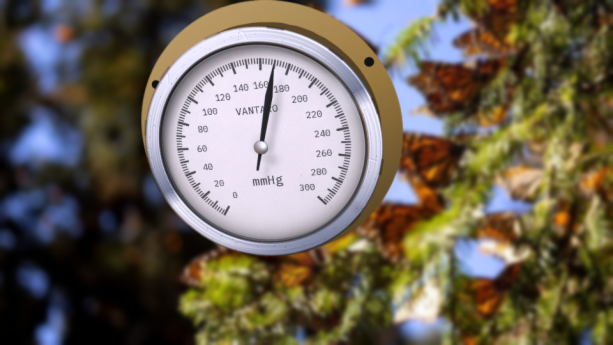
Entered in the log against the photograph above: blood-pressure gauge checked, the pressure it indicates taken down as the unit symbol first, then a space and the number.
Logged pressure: mmHg 170
